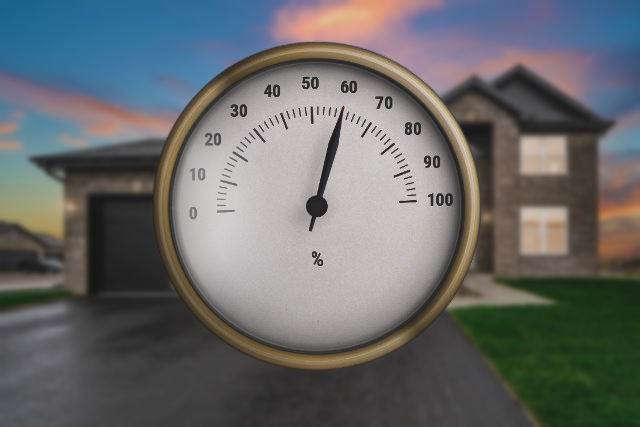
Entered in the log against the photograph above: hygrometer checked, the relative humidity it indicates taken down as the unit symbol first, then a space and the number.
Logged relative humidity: % 60
